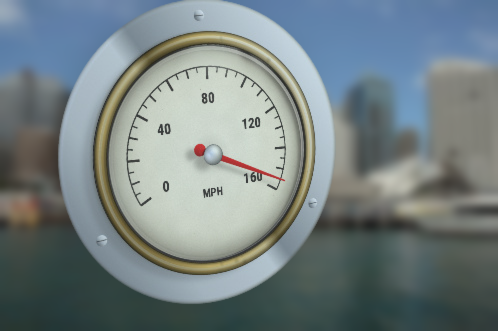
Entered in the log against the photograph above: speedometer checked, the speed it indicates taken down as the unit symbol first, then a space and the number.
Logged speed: mph 155
